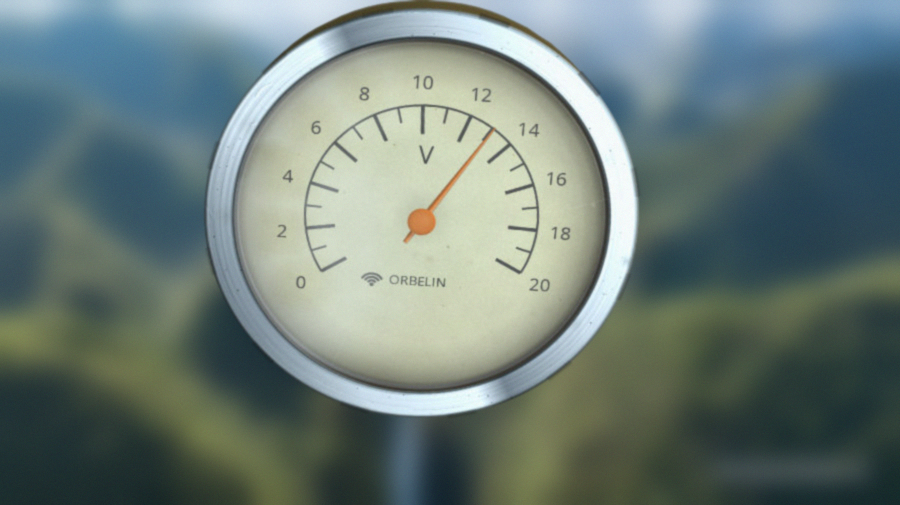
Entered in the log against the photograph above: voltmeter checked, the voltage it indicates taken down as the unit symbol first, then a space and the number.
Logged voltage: V 13
